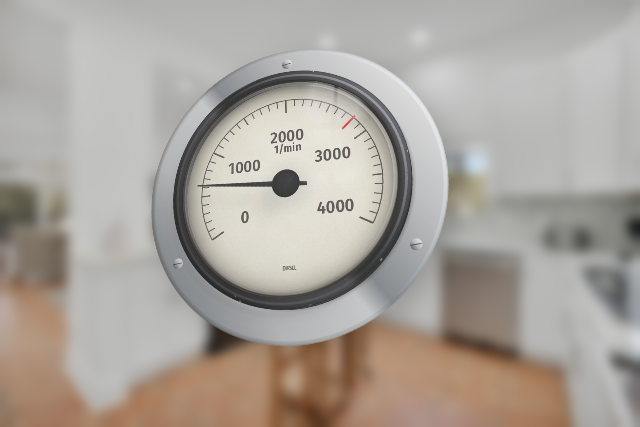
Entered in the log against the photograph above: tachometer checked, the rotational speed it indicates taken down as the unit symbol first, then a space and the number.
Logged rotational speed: rpm 600
